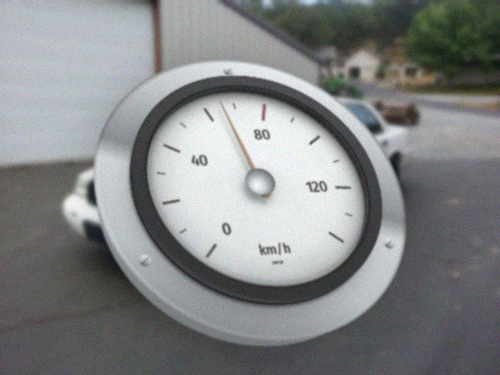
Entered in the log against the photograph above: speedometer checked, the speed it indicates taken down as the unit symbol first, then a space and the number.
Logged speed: km/h 65
